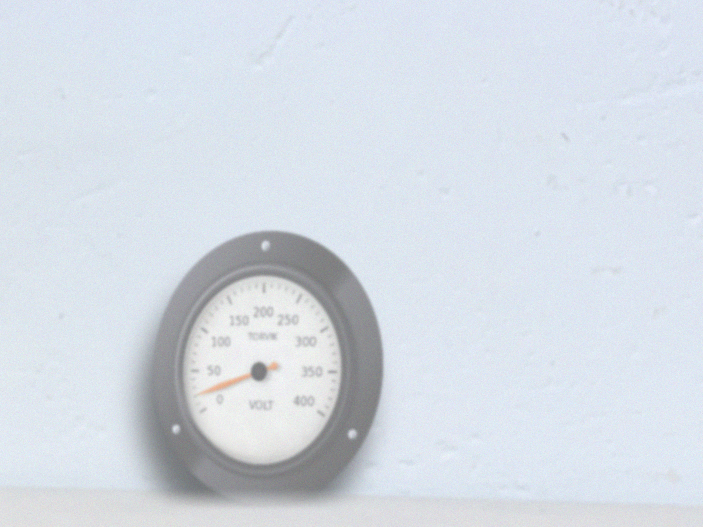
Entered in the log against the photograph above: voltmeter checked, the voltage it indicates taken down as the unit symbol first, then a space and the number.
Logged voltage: V 20
